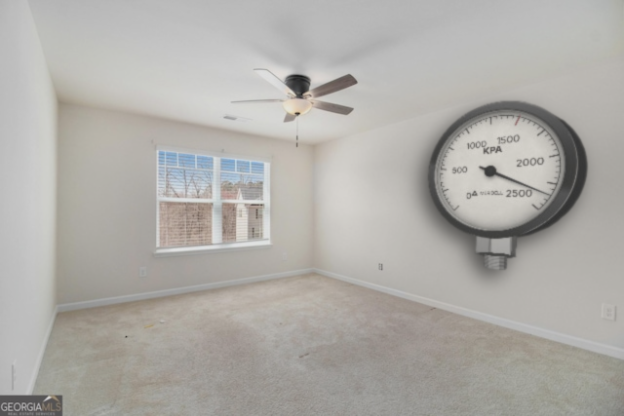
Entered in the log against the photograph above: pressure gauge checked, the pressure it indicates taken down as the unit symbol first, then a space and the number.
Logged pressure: kPa 2350
